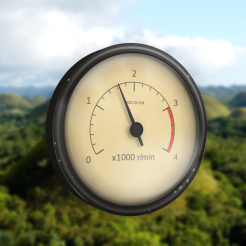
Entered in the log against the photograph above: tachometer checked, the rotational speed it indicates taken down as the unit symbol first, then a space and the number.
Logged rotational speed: rpm 1600
